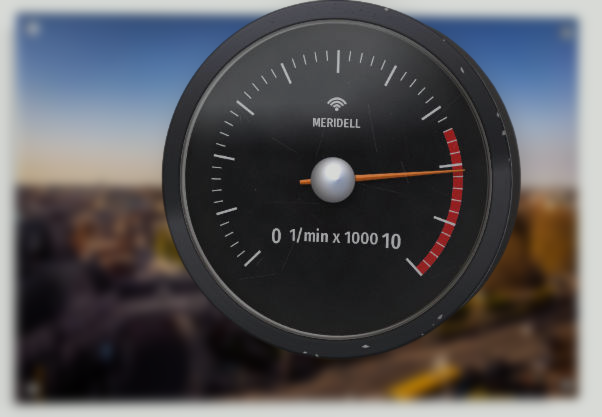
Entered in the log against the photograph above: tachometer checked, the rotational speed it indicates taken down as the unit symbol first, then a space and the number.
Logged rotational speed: rpm 8100
